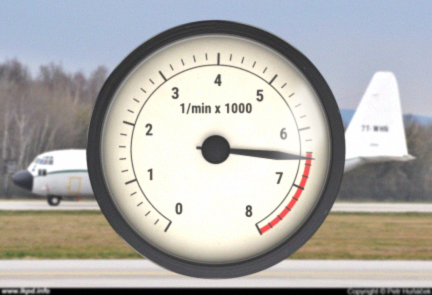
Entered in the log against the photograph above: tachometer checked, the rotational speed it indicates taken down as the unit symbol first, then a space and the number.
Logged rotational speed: rpm 6500
